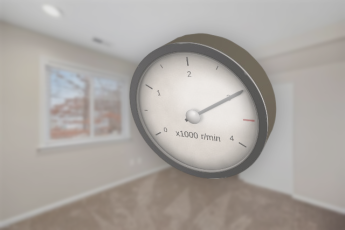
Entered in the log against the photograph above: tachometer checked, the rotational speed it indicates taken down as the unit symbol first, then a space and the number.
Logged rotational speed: rpm 3000
